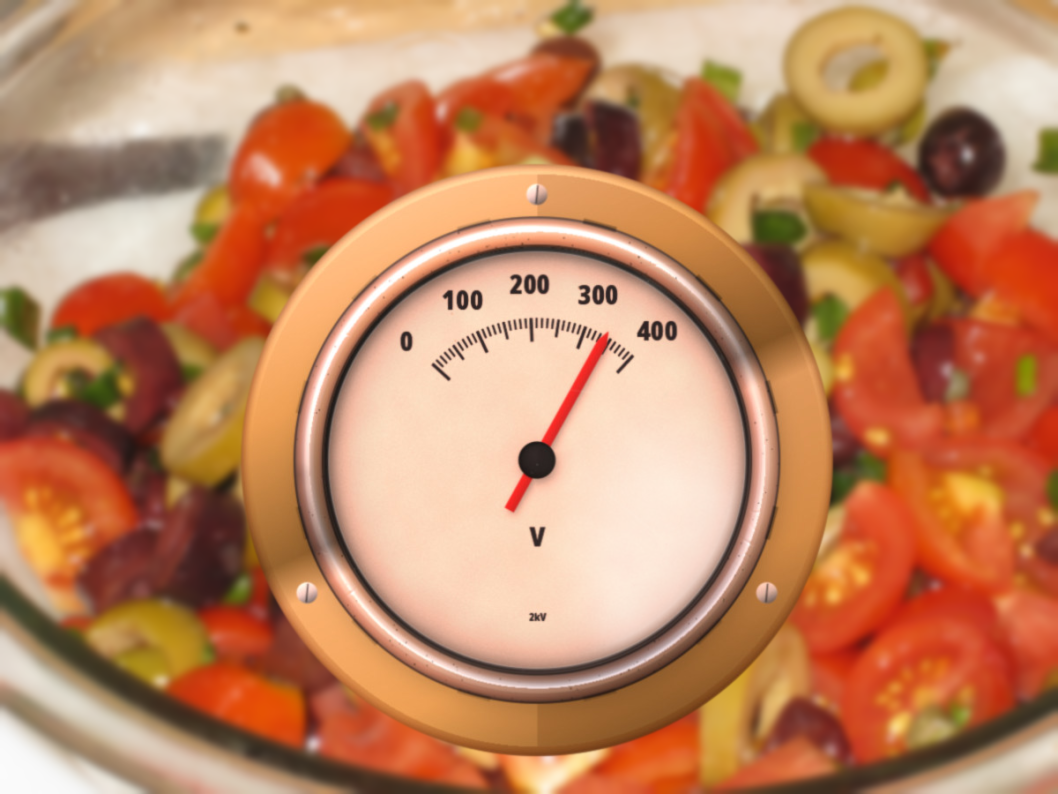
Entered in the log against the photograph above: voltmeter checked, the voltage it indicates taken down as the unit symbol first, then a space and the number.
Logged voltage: V 340
